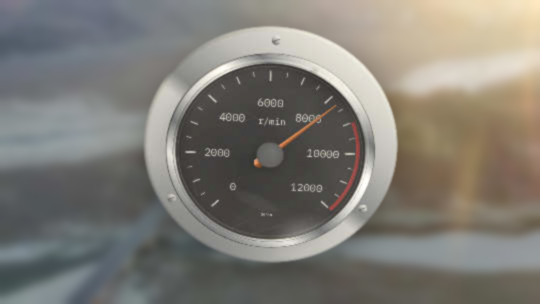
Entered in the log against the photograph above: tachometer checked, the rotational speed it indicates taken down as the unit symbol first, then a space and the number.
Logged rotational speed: rpm 8250
